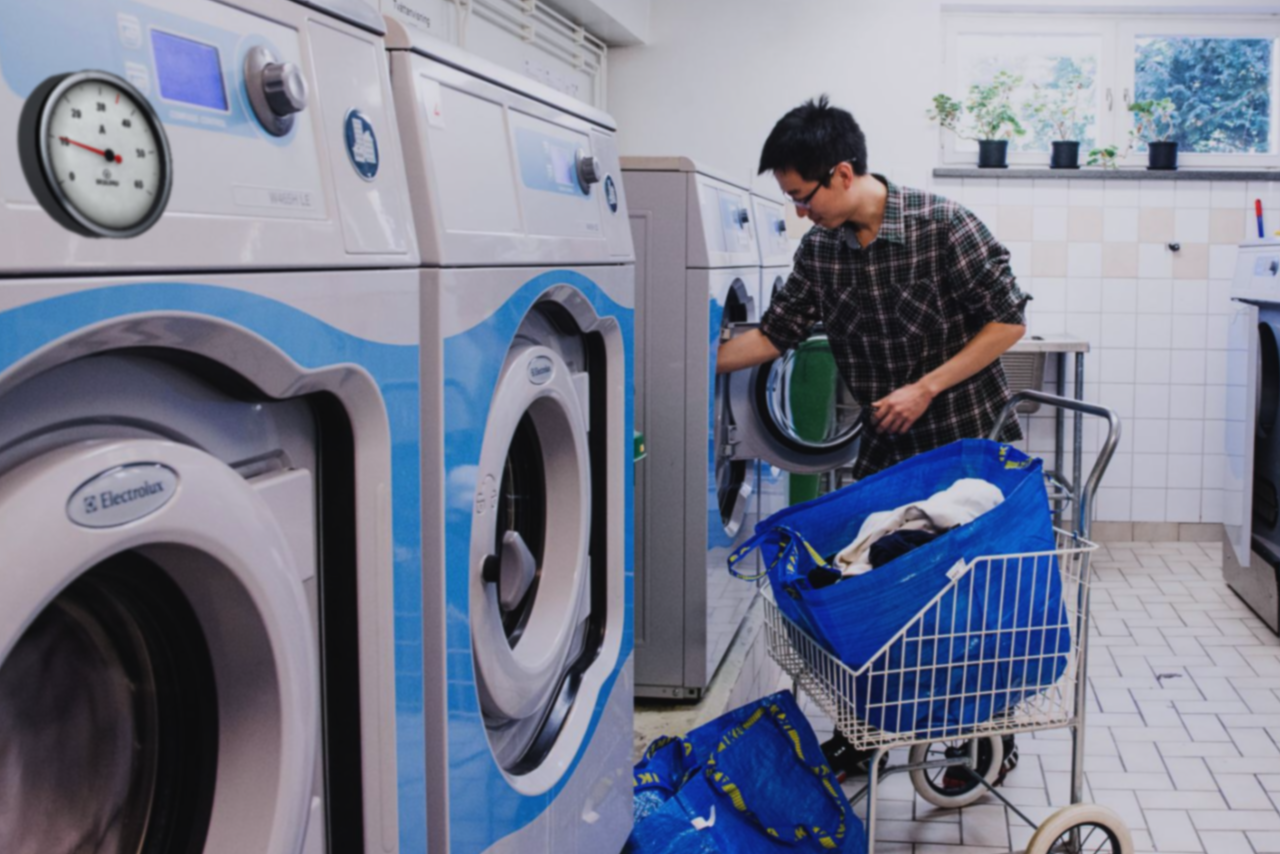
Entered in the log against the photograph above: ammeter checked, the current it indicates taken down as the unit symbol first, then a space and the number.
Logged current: A 10
